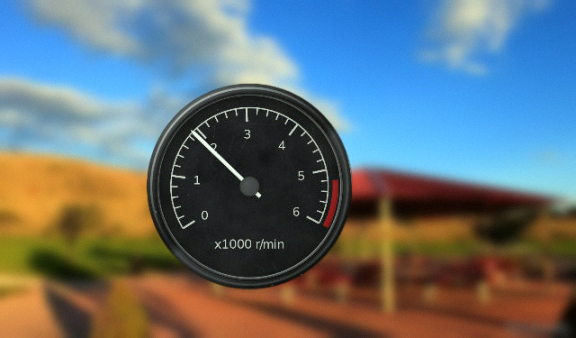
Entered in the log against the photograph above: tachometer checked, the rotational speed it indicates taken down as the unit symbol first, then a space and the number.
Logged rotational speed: rpm 1900
